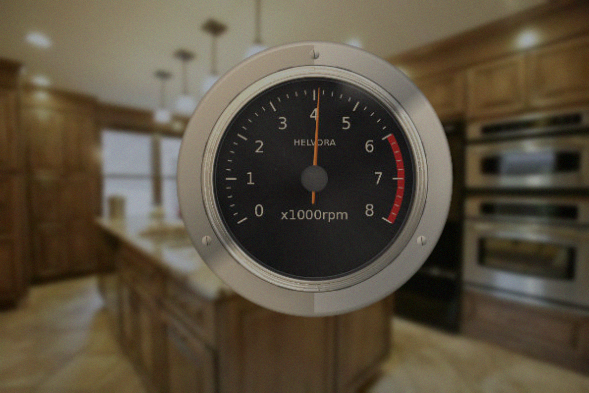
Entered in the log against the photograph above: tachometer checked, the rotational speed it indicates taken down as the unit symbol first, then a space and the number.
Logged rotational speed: rpm 4100
